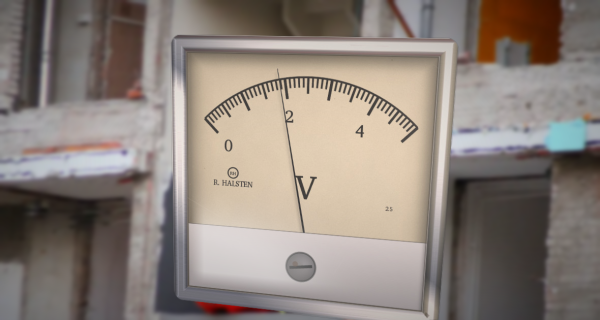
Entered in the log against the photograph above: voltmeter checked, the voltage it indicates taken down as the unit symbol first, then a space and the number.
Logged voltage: V 1.9
